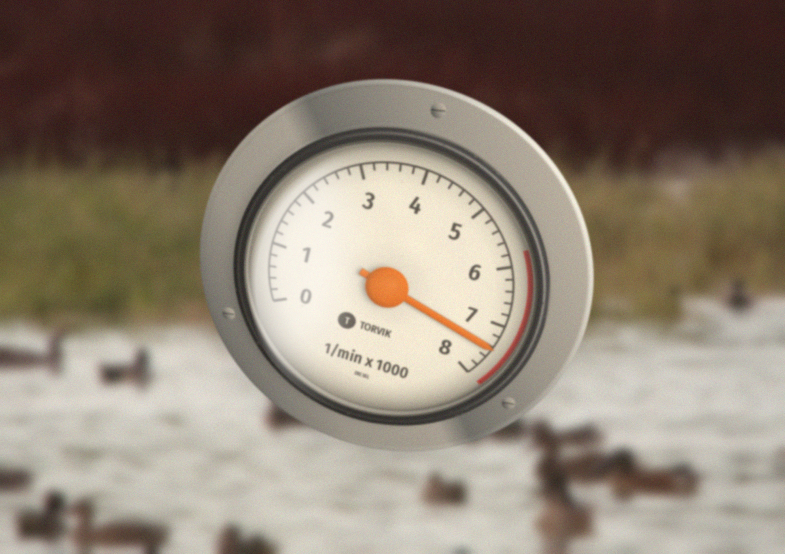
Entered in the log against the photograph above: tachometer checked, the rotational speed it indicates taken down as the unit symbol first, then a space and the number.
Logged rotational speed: rpm 7400
